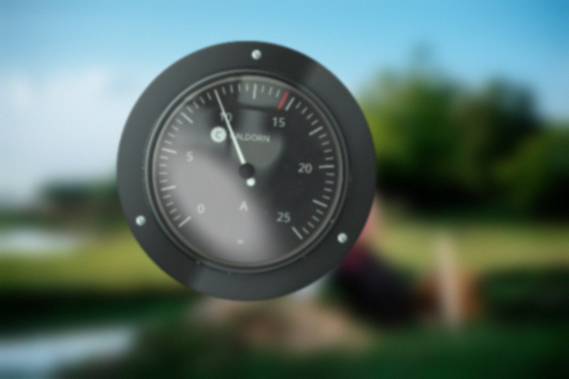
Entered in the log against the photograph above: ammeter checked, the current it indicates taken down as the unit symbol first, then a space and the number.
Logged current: A 10
